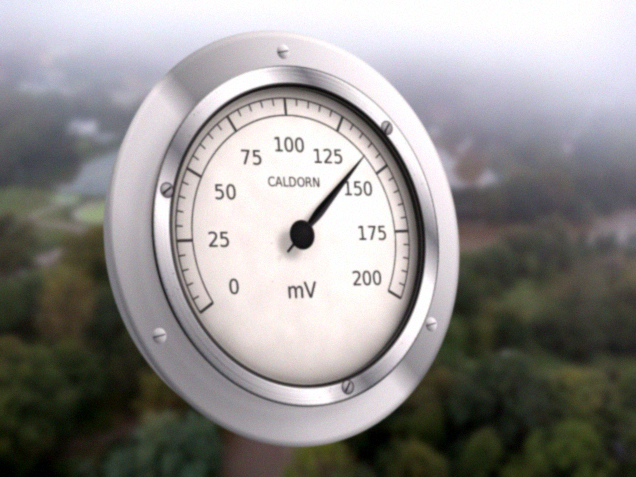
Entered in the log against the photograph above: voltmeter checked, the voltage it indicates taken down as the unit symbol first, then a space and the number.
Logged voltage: mV 140
